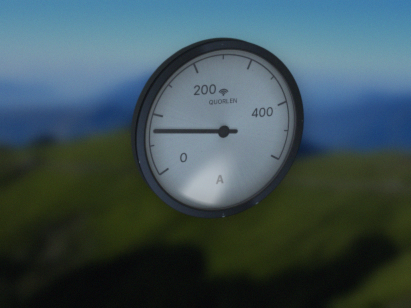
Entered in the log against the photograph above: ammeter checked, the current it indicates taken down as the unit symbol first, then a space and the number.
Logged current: A 75
